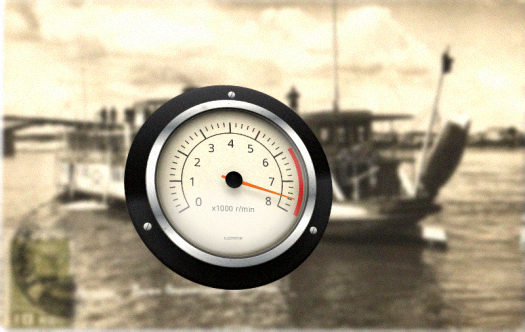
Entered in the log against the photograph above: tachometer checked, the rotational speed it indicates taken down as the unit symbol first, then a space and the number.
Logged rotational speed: rpm 7600
